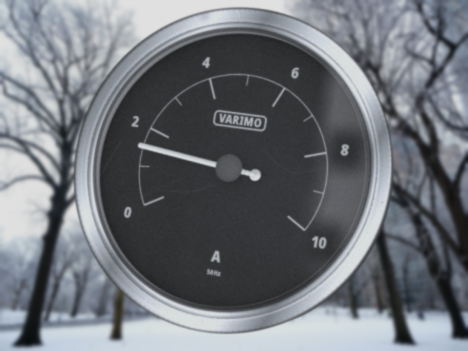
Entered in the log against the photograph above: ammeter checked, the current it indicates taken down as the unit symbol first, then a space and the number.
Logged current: A 1.5
